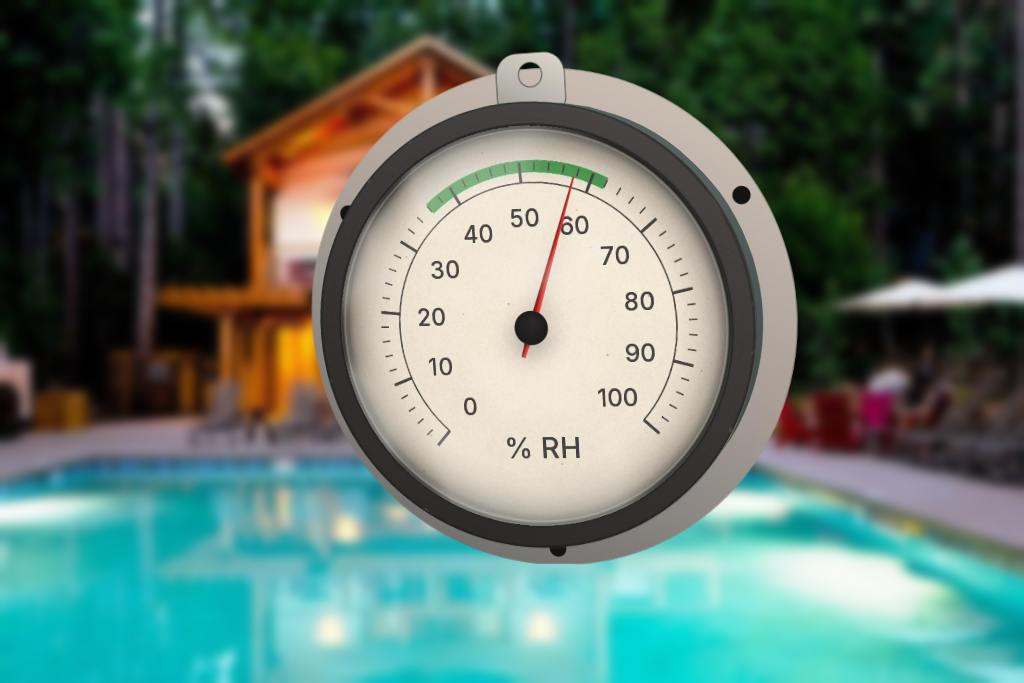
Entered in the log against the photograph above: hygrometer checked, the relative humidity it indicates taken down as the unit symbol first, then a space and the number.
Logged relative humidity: % 58
